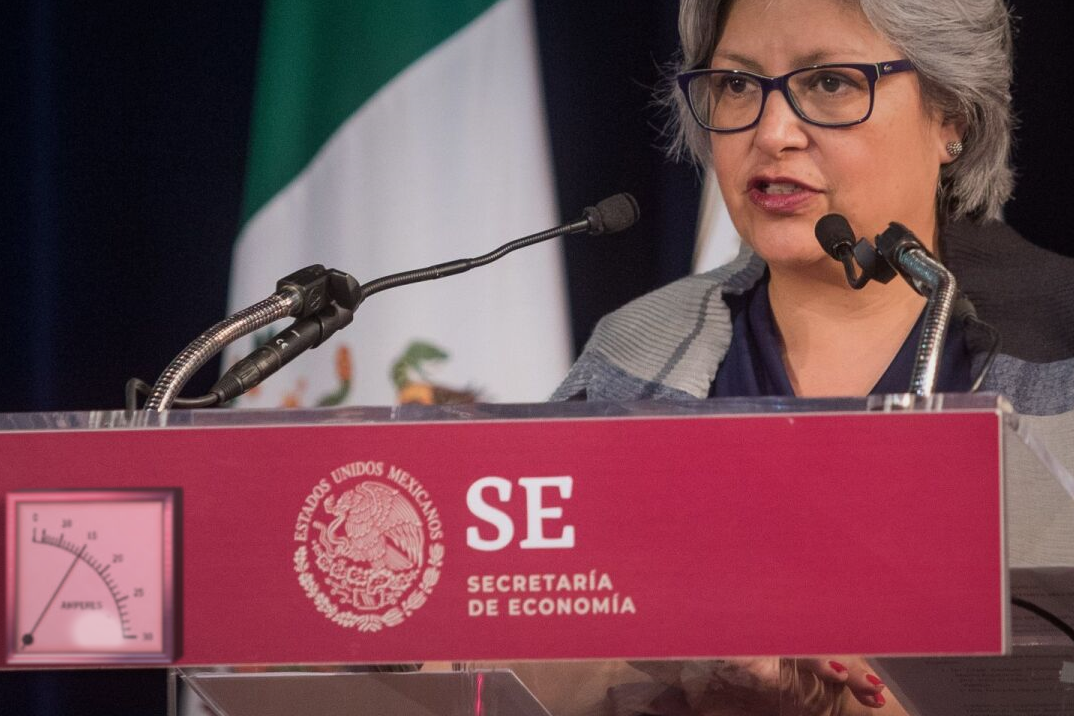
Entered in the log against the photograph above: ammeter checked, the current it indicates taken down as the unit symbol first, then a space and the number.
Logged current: A 15
